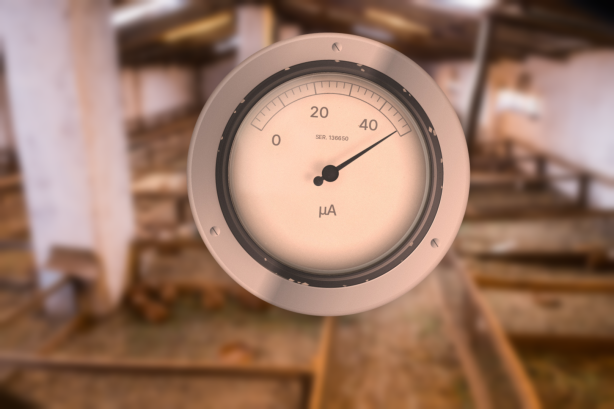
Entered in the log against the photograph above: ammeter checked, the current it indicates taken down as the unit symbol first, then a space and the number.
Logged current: µA 48
